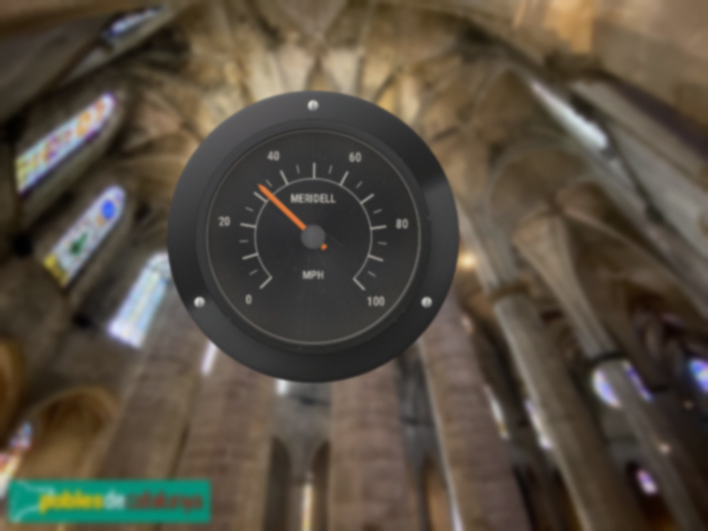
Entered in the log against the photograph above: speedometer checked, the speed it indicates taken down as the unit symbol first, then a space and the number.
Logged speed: mph 32.5
